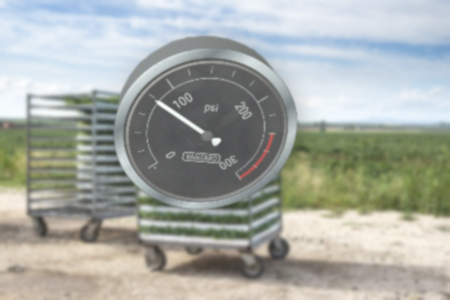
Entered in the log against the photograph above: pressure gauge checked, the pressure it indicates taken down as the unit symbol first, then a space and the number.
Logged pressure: psi 80
